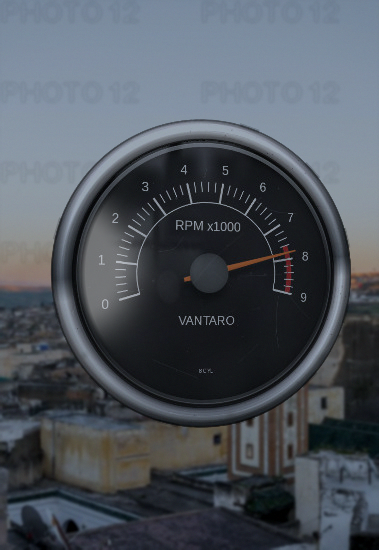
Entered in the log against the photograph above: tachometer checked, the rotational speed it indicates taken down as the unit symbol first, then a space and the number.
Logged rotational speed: rpm 7800
